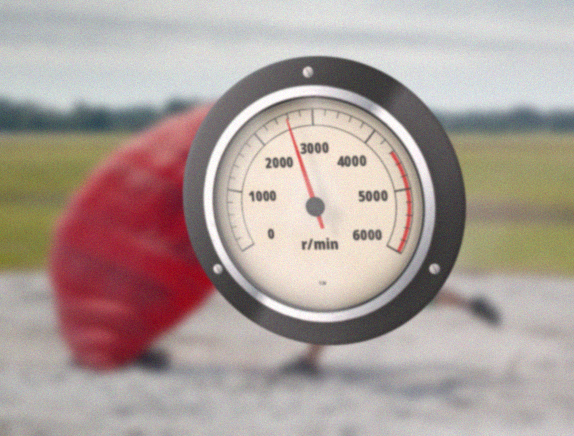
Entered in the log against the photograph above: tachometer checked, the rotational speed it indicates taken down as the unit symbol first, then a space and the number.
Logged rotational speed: rpm 2600
